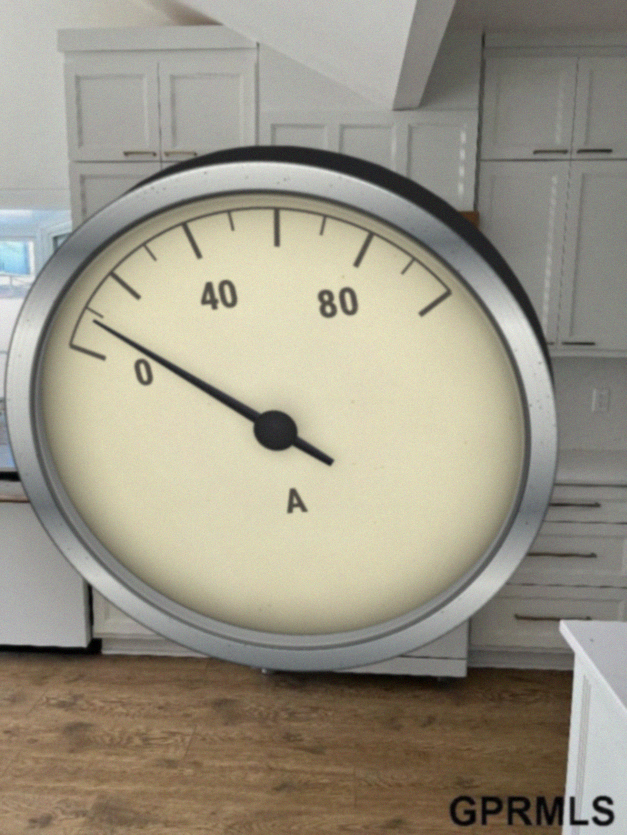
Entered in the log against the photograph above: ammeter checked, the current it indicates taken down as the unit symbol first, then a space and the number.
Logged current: A 10
